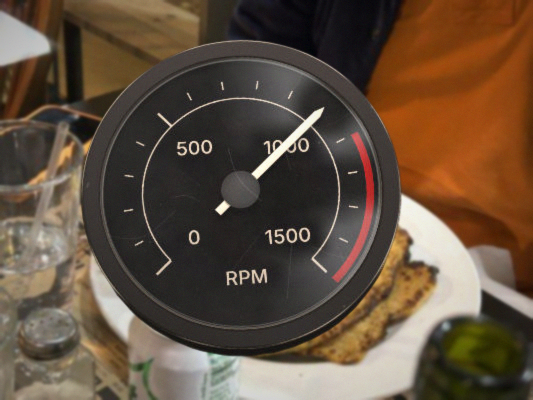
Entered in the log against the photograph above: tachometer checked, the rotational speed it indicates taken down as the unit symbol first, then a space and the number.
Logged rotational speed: rpm 1000
